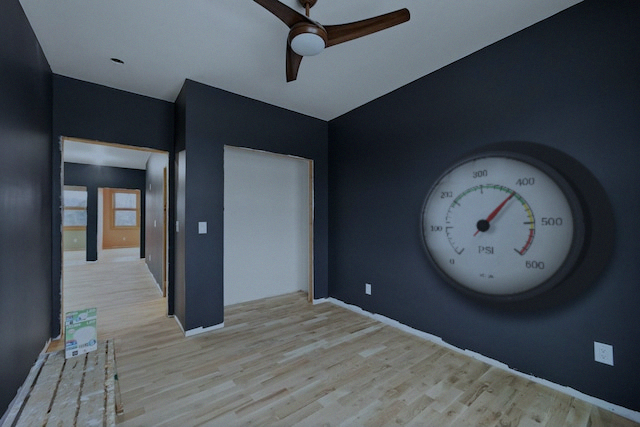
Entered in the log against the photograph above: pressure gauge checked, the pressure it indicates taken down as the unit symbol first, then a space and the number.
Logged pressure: psi 400
